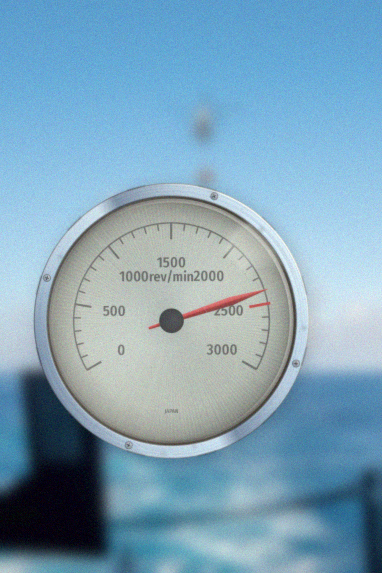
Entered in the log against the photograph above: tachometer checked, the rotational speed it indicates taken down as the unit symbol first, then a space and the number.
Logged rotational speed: rpm 2400
